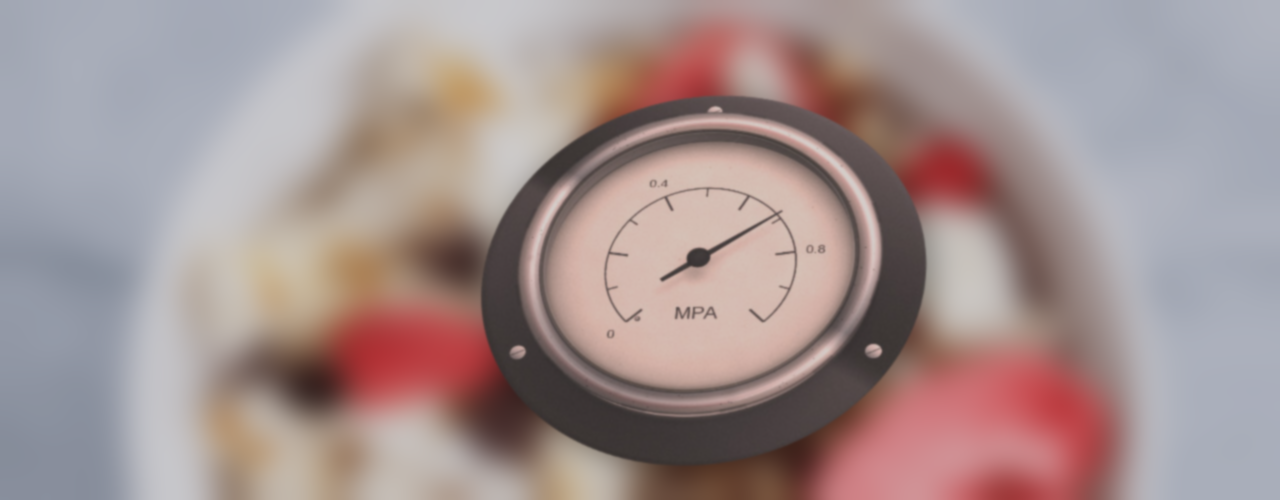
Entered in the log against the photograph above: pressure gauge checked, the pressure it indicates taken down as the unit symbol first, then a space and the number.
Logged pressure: MPa 0.7
